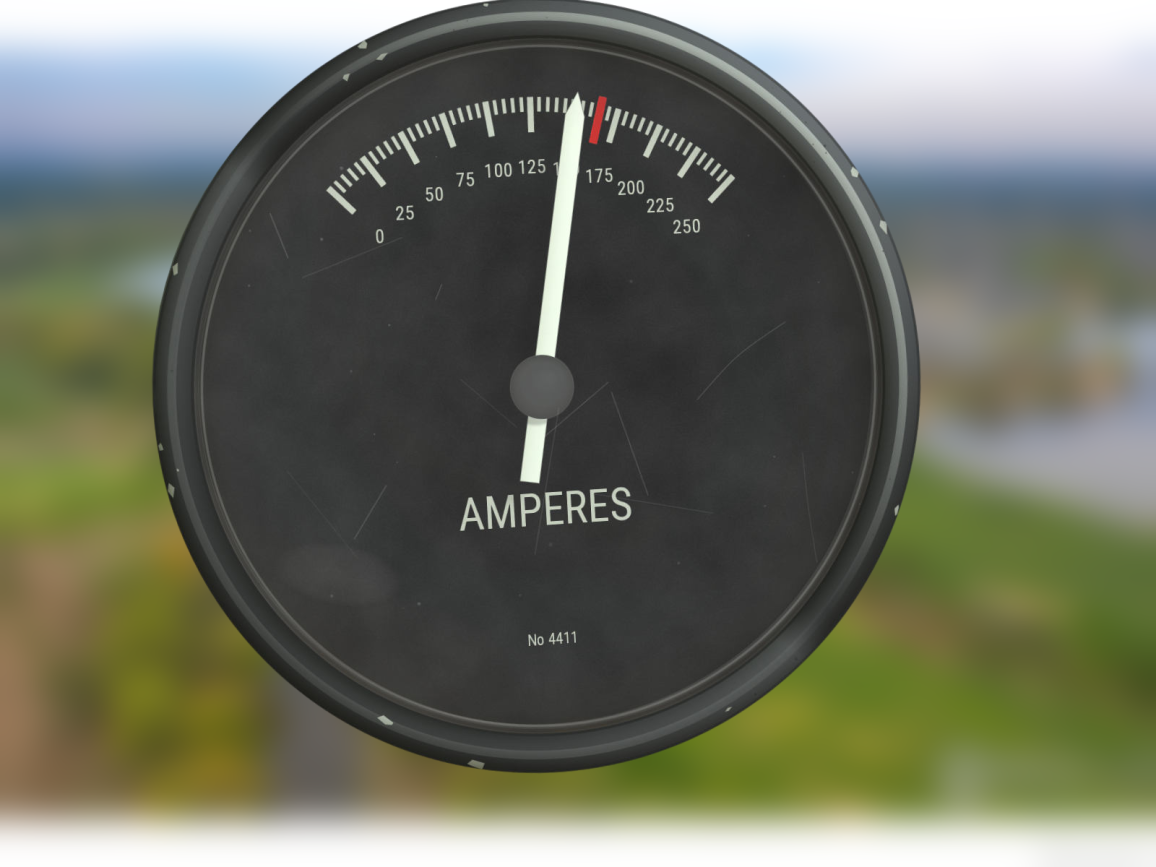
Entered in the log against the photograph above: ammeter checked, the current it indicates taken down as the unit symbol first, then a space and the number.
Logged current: A 150
